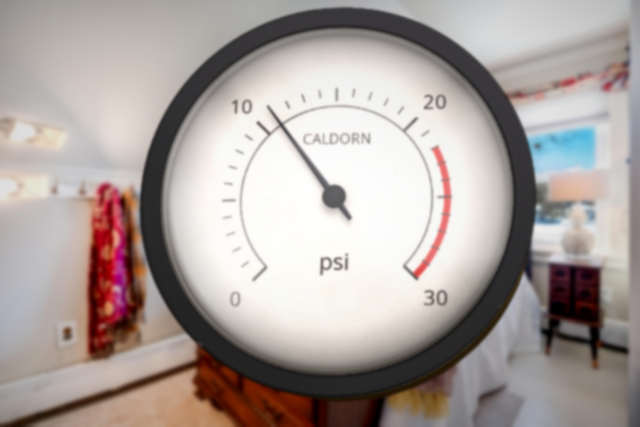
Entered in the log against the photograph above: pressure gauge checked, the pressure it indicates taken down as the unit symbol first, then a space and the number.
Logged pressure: psi 11
